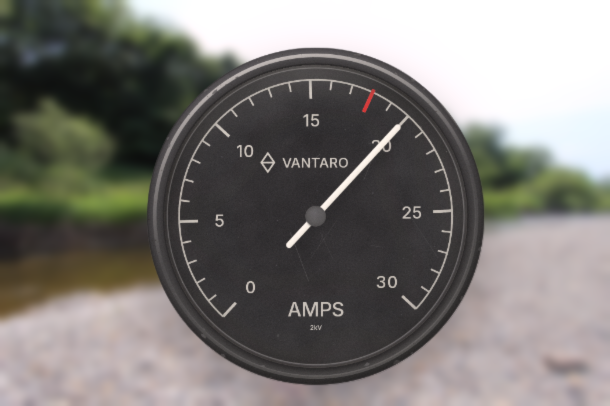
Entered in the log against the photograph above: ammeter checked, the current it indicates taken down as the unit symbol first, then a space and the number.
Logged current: A 20
